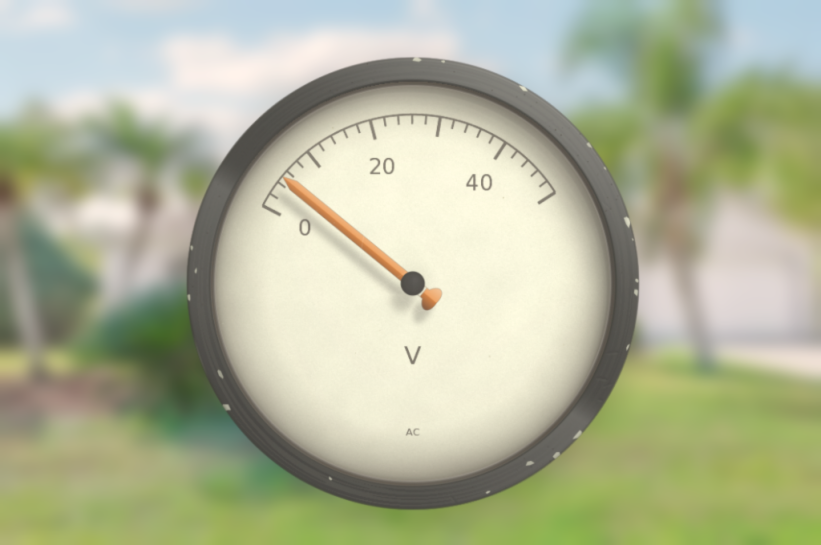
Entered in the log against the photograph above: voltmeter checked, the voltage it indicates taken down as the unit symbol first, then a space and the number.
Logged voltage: V 5
